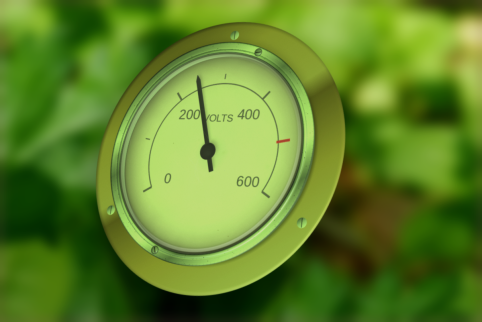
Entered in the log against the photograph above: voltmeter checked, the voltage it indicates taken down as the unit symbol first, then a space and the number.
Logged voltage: V 250
